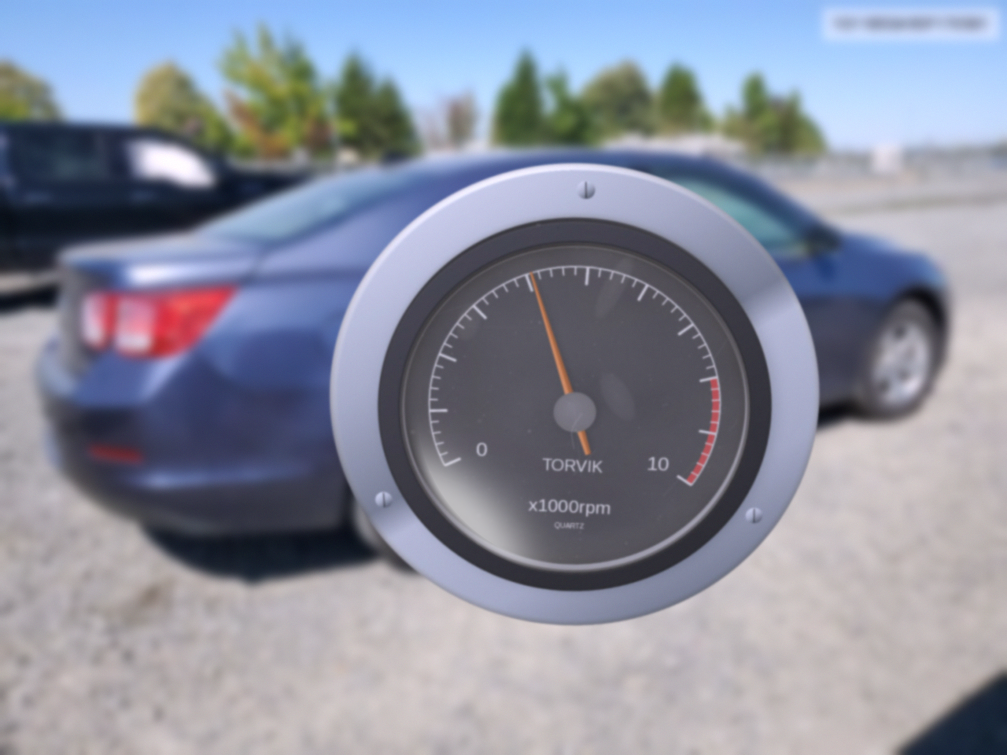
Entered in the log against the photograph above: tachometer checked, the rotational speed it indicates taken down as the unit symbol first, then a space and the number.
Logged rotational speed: rpm 4100
